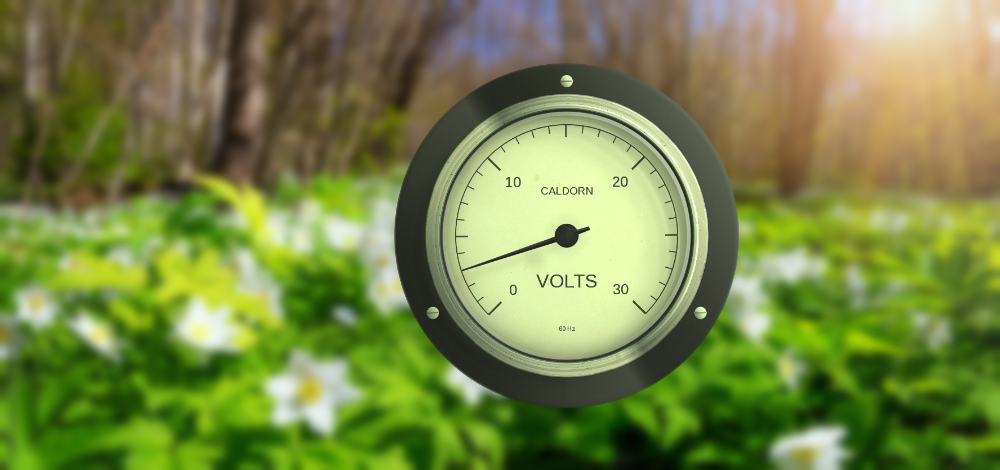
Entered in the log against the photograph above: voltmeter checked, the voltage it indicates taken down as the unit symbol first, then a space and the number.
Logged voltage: V 3
